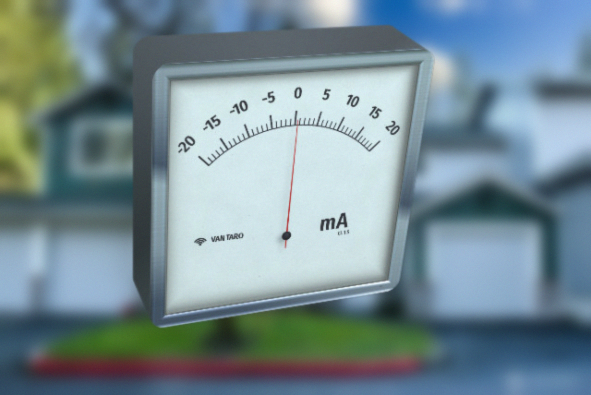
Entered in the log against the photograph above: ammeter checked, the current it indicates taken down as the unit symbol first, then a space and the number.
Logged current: mA 0
